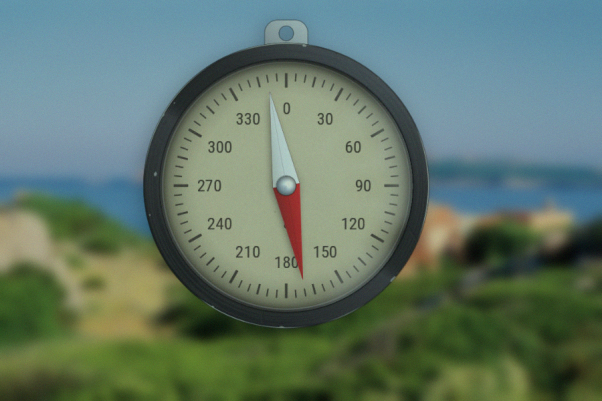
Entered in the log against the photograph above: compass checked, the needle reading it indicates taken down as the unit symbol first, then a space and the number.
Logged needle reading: ° 170
